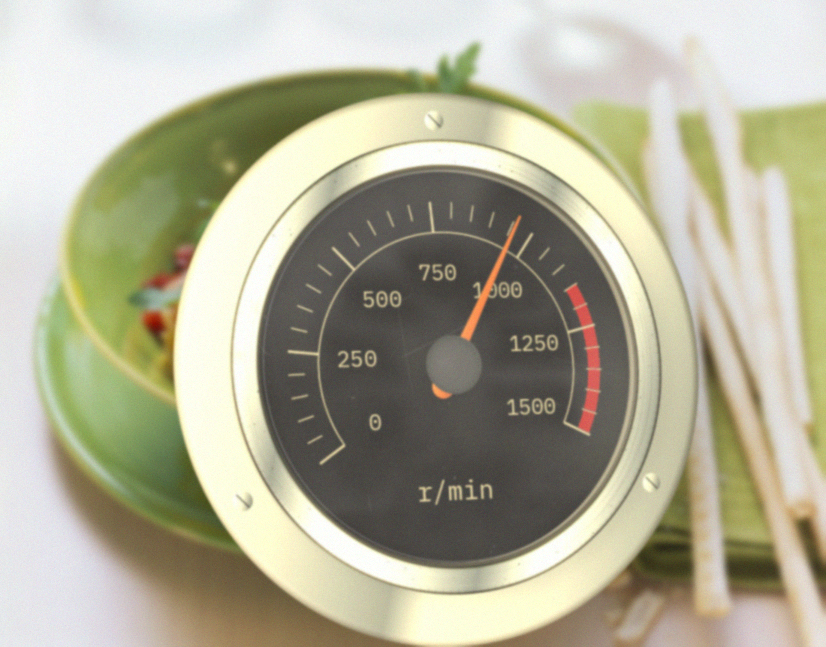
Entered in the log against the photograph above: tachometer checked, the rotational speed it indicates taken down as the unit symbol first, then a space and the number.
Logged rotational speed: rpm 950
